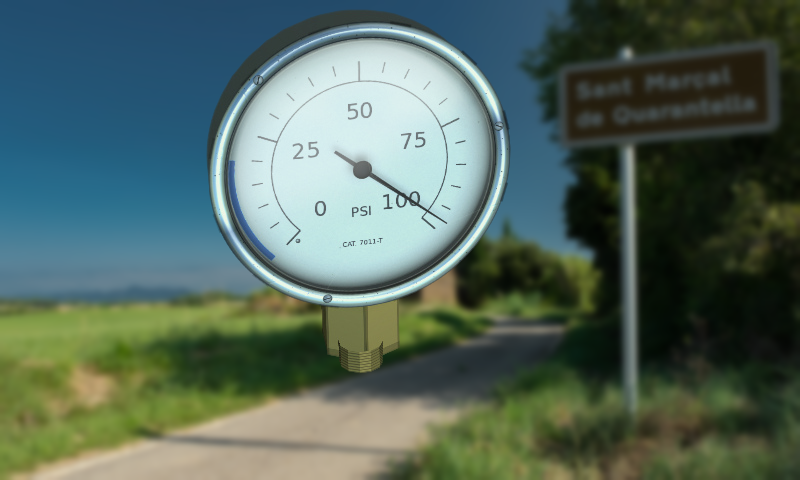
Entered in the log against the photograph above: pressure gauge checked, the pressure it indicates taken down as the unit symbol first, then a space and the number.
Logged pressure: psi 97.5
